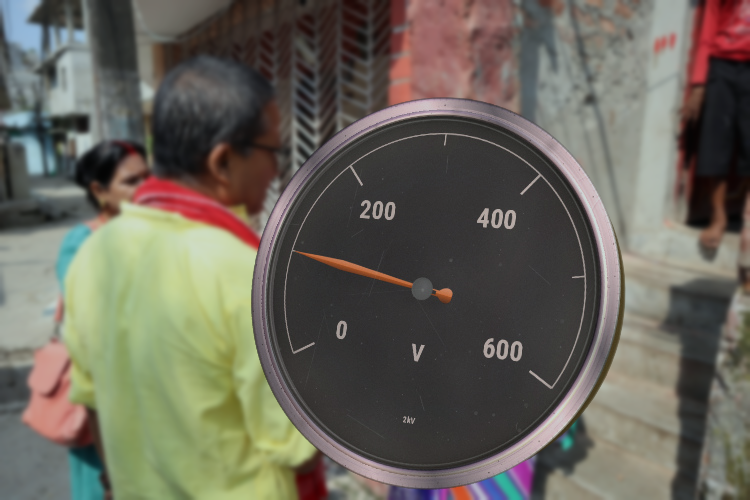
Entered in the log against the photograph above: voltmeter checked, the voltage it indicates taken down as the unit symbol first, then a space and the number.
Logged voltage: V 100
